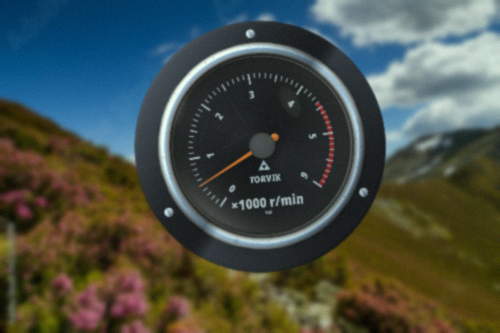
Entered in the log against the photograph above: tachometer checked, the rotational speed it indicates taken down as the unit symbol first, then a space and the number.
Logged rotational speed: rpm 500
